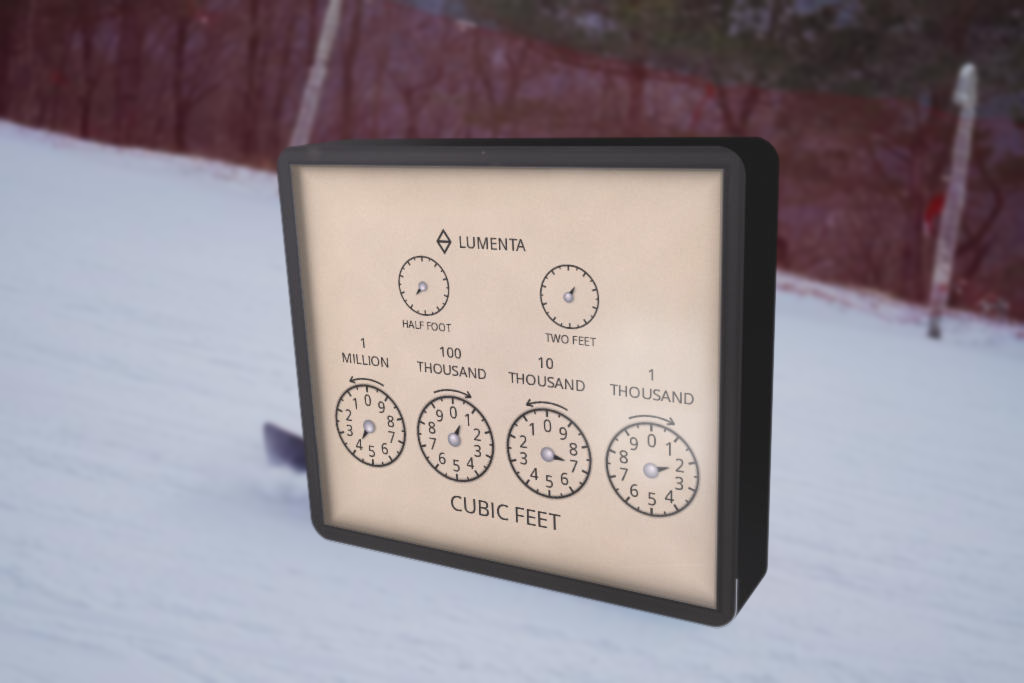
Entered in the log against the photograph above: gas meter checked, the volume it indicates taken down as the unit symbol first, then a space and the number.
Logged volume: ft³ 407200
